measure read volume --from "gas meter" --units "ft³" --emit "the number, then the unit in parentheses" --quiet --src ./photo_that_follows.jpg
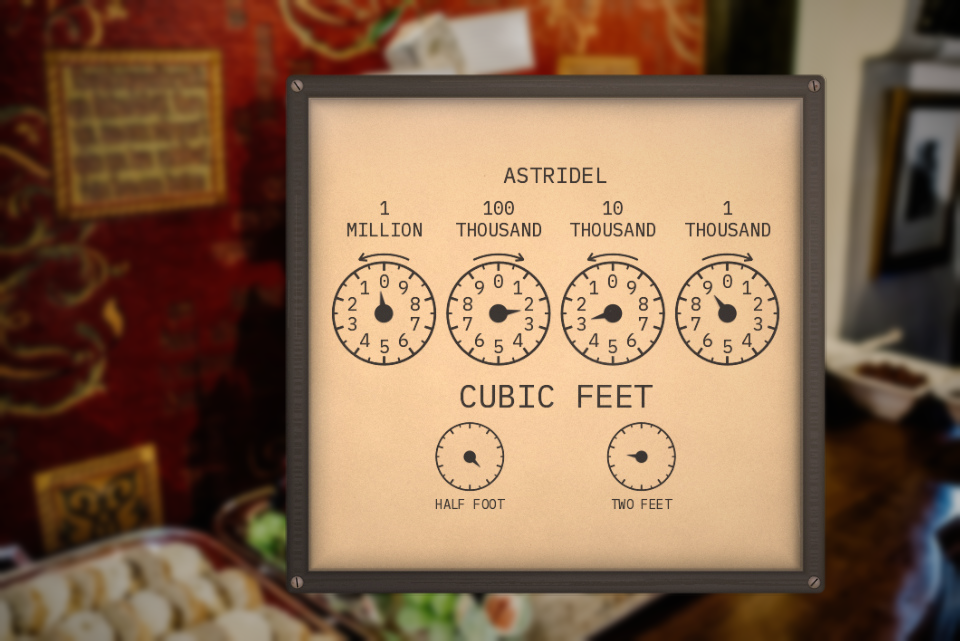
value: 22900 (ft³)
